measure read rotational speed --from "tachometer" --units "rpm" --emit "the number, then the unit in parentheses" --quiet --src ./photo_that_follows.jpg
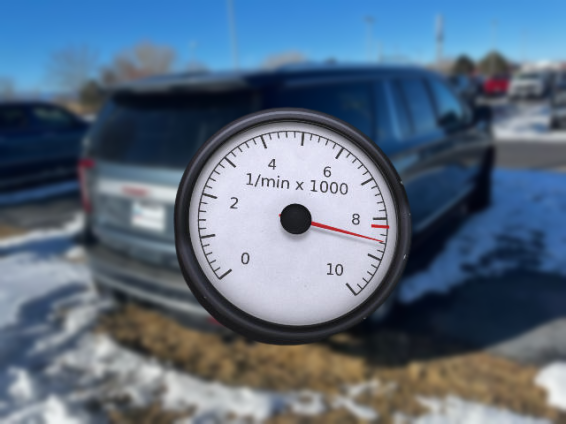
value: 8600 (rpm)
